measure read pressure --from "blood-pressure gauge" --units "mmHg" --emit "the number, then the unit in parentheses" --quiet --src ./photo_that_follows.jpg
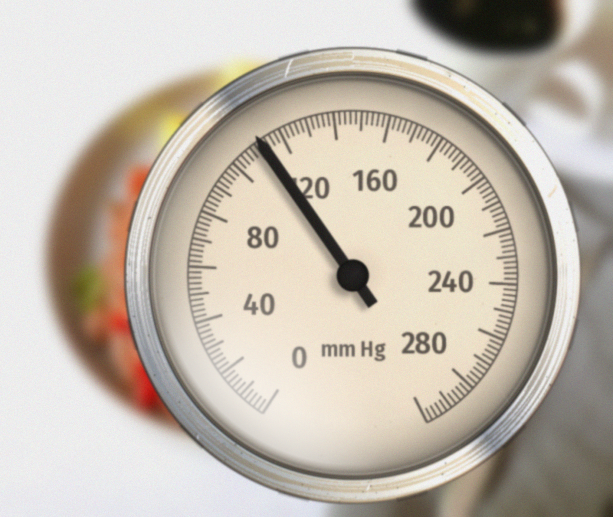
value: 112 (mmHg)
